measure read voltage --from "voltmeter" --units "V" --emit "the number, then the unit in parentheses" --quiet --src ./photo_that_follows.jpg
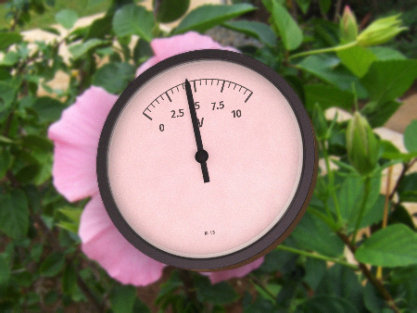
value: 4.5 (V)
